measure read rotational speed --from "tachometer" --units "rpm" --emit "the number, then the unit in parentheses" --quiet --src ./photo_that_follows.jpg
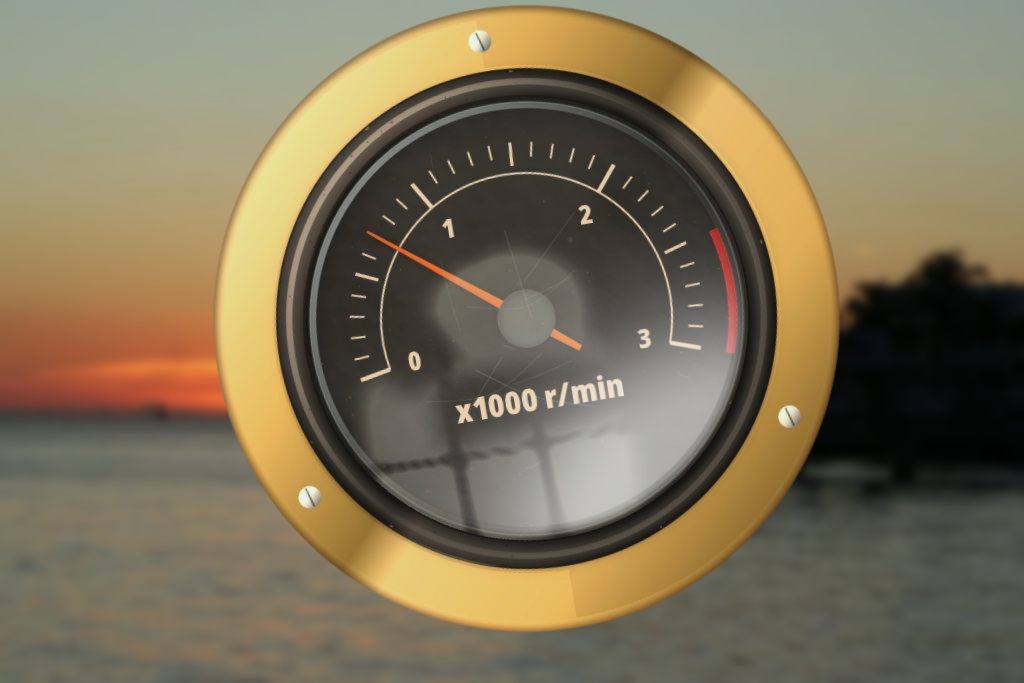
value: 700 (rpm)
